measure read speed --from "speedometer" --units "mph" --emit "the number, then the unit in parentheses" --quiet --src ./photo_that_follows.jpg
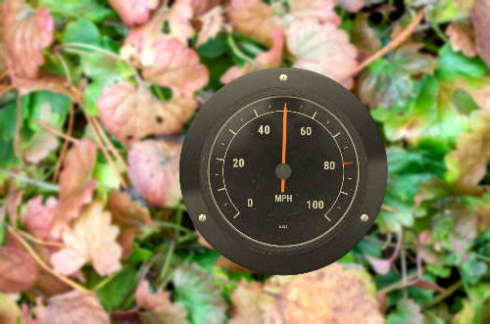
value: 50 (mph)
